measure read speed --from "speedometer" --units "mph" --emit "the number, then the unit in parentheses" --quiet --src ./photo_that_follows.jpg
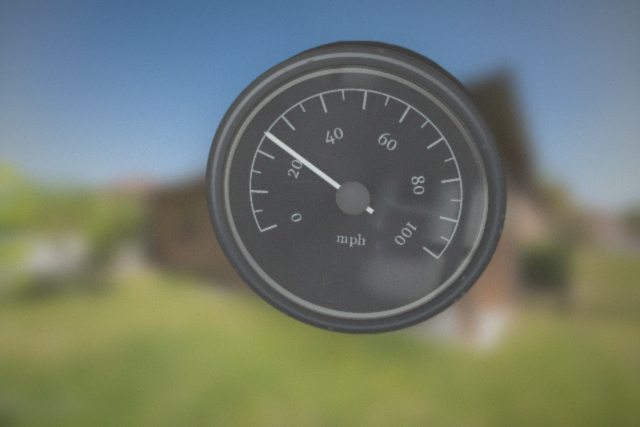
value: 25 (mph)
